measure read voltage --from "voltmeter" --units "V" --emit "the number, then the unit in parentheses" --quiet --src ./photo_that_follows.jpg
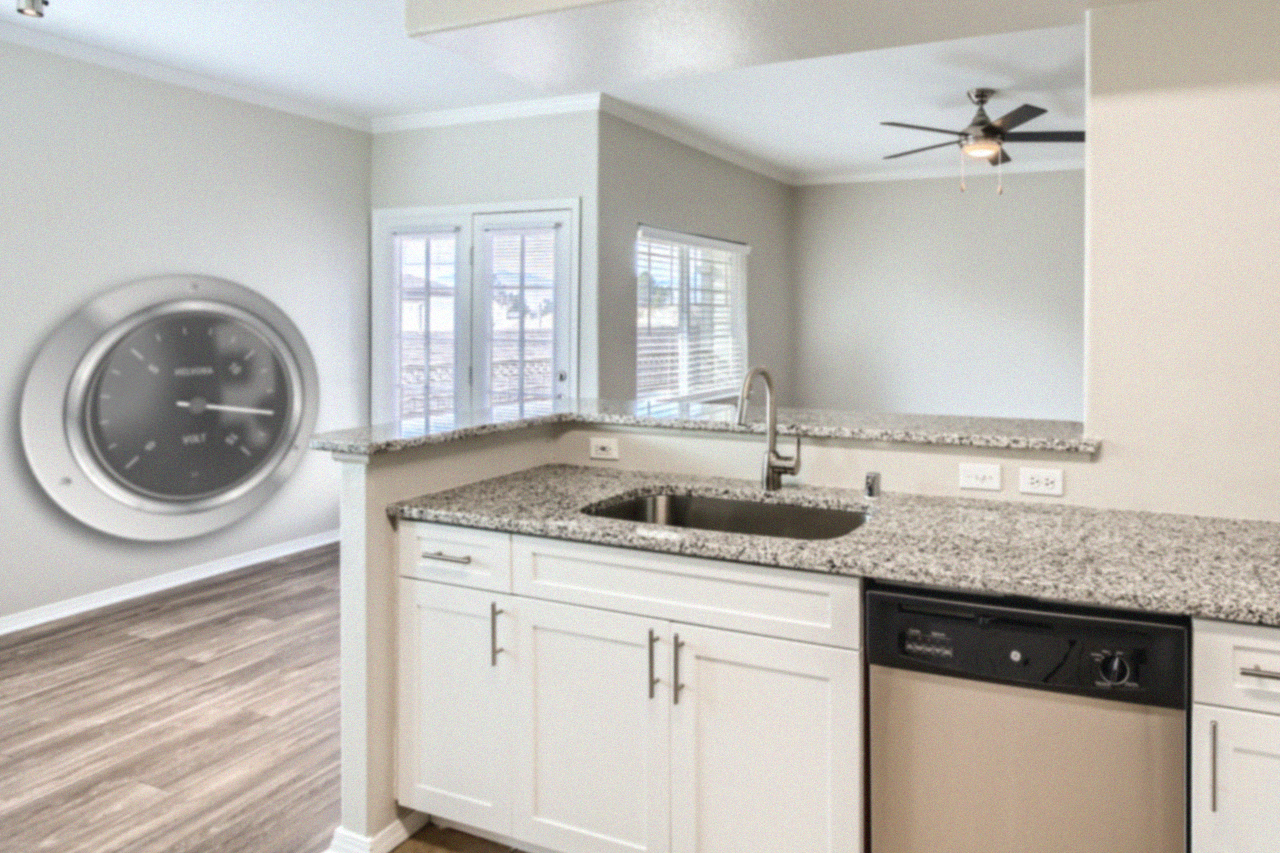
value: 13 (V)
